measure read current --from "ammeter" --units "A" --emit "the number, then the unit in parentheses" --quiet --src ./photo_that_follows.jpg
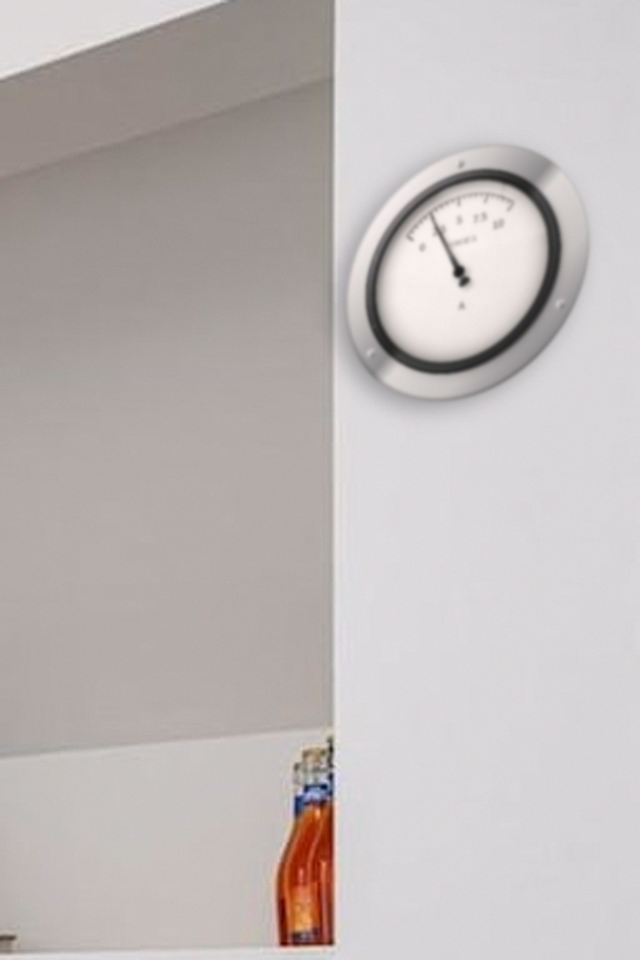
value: 2.5 (A)
